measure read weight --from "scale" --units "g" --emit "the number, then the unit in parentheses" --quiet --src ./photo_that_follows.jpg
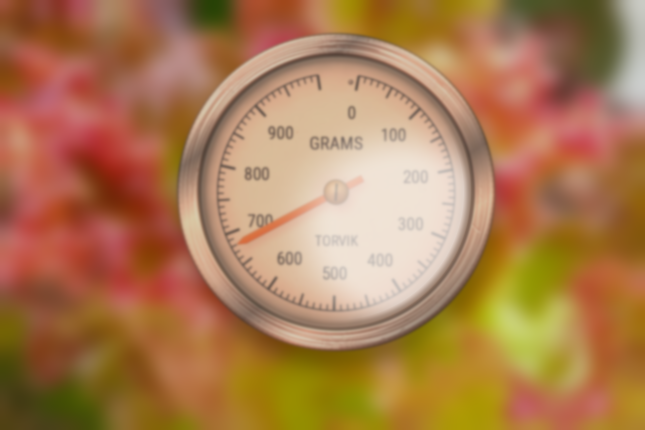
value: 680 (g)
